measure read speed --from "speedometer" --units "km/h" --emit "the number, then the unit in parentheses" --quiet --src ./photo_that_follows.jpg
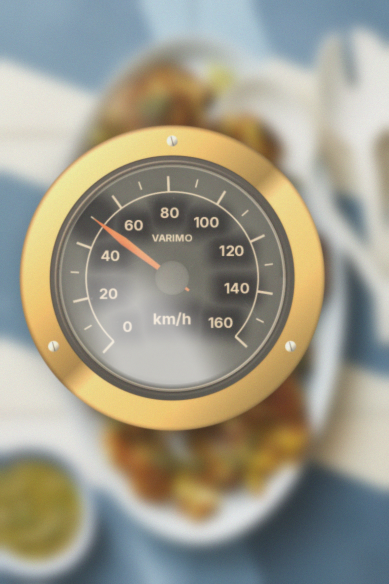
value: 50 (km/h)
